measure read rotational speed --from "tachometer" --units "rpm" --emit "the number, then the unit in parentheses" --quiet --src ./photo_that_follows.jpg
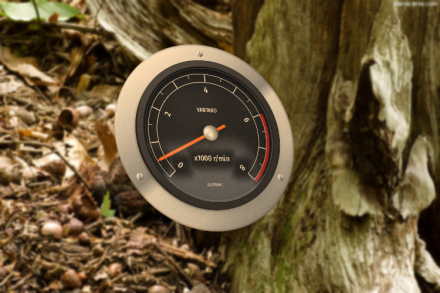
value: 500 (rpm)
